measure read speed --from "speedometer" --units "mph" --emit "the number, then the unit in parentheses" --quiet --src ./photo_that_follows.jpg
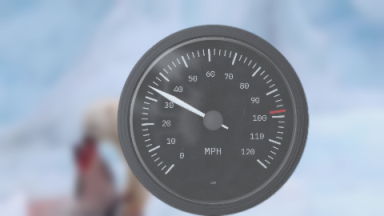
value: 34 (mph)
